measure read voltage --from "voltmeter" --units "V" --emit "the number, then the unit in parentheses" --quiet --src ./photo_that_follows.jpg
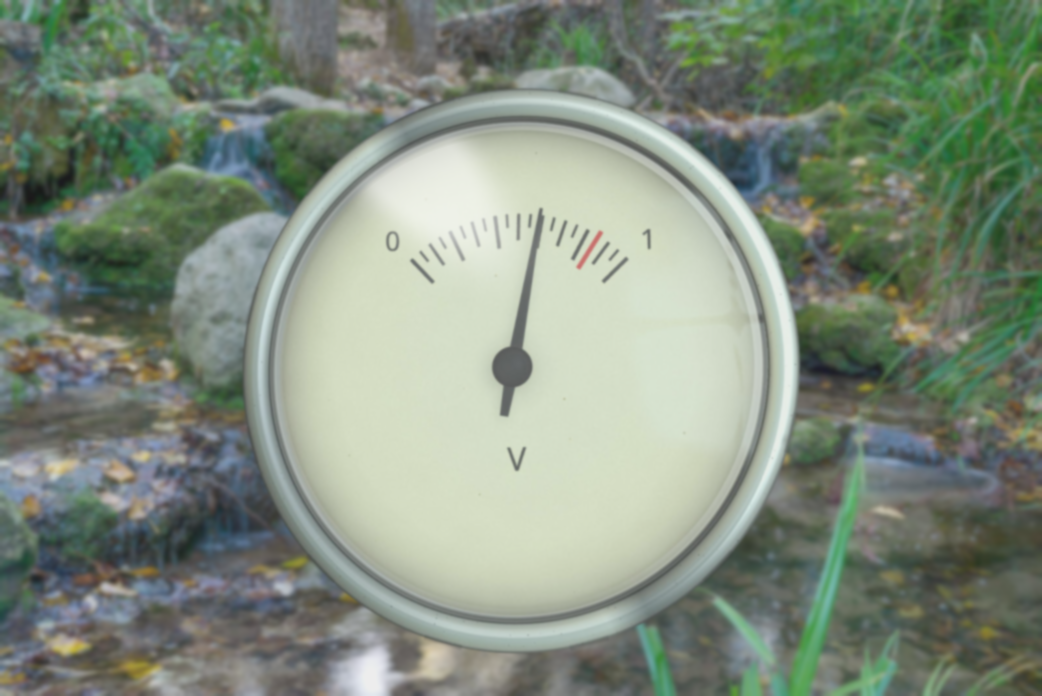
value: 0.6 (V)
